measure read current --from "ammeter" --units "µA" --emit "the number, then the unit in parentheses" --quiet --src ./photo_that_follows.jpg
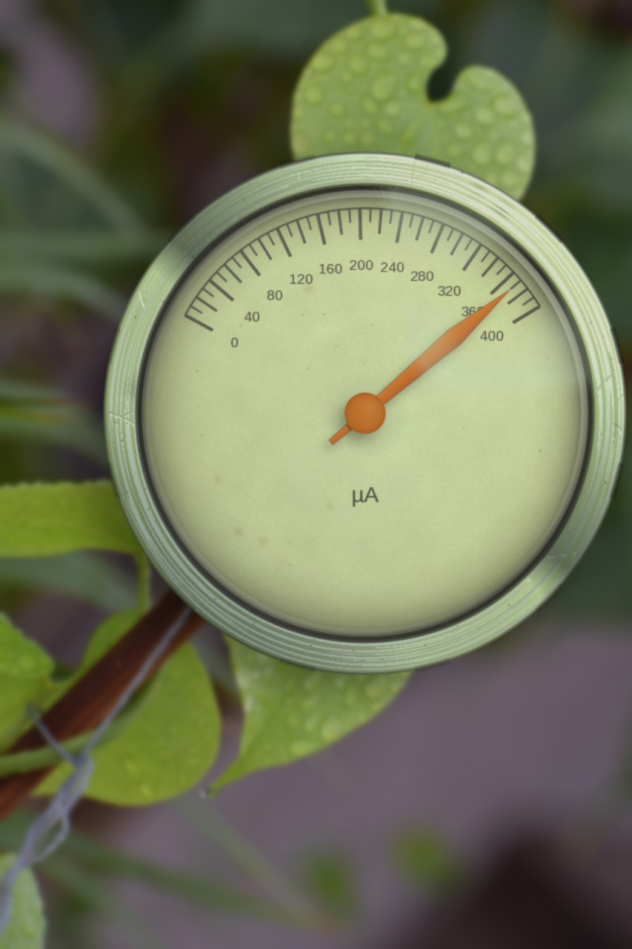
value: 370 (µA)
